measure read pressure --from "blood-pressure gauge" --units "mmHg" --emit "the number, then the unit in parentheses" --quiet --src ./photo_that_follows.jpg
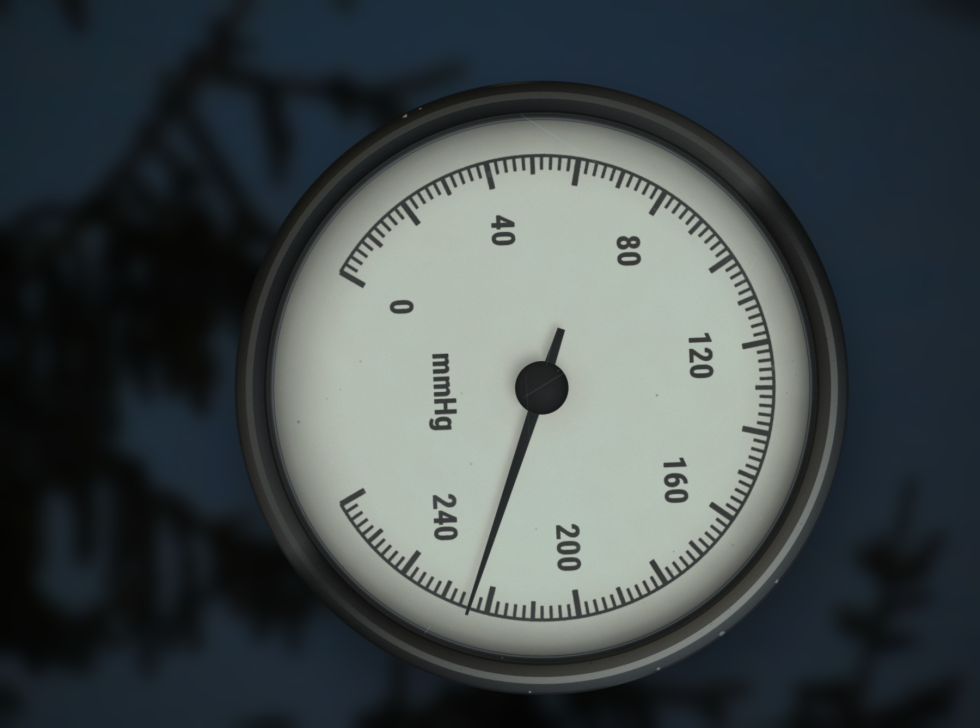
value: 224 (mmHg)
